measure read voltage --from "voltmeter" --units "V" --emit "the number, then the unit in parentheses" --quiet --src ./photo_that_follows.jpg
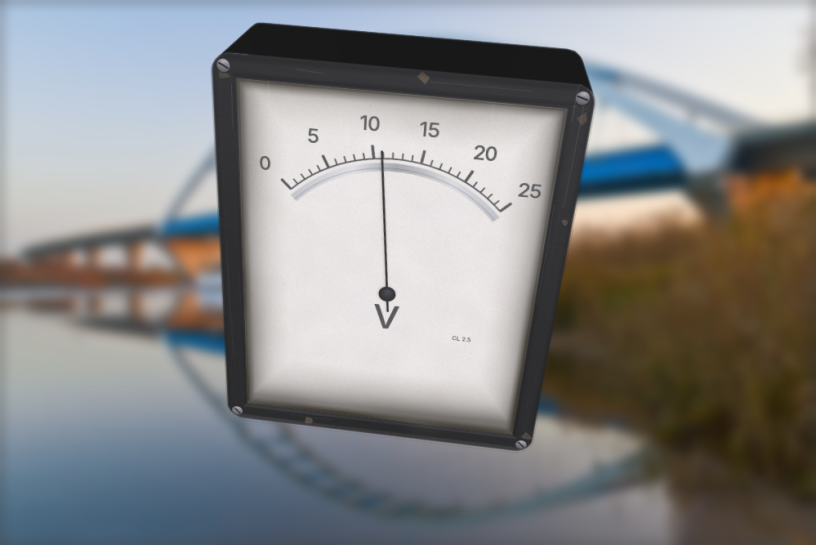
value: 11 (V)
